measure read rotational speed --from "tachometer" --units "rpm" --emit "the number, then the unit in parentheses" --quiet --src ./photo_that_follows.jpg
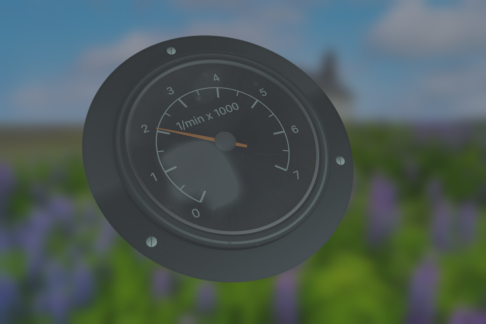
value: 2000 (rpm)
